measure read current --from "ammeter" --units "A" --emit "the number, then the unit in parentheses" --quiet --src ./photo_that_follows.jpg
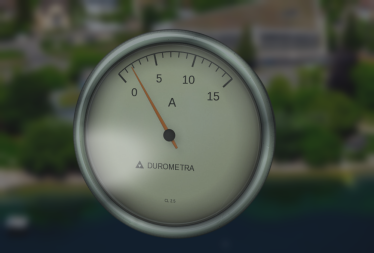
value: 2 (A)
